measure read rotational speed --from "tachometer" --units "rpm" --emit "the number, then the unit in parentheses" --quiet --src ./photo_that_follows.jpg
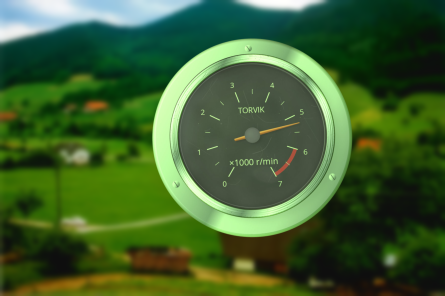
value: 5250 (rpm)
